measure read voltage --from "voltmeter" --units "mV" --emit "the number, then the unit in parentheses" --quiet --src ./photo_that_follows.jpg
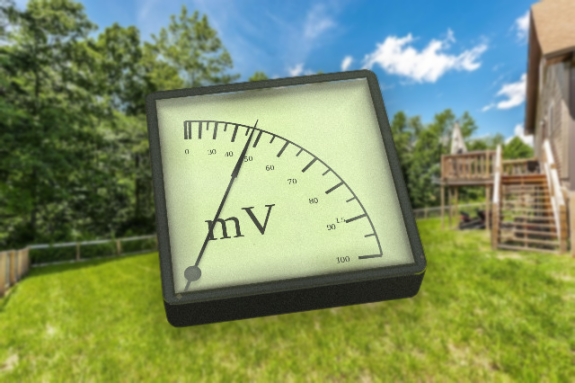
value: 47.5 (mV)
